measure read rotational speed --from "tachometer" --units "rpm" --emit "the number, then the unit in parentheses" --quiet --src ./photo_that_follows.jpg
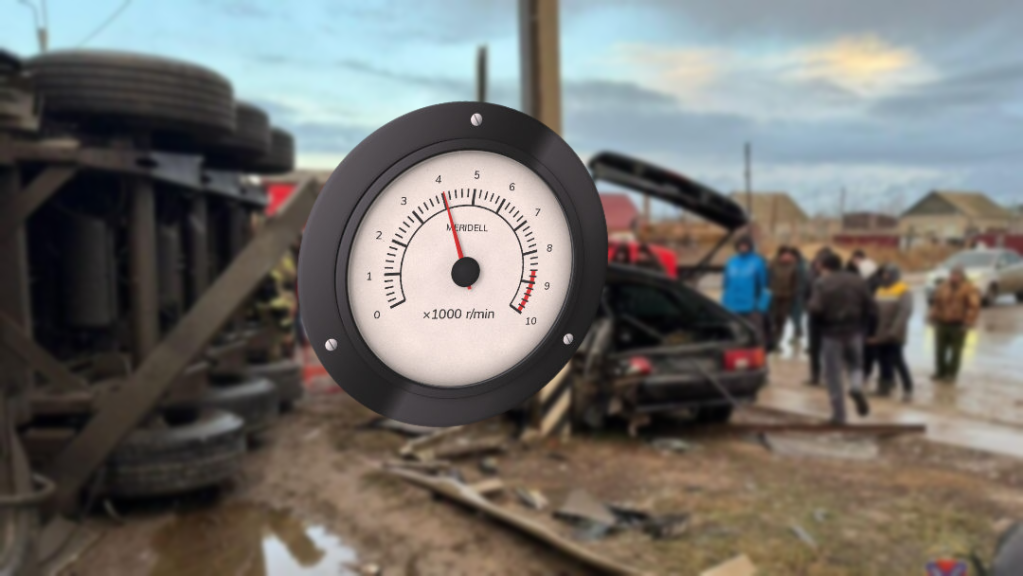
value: 4000 (rpm)
